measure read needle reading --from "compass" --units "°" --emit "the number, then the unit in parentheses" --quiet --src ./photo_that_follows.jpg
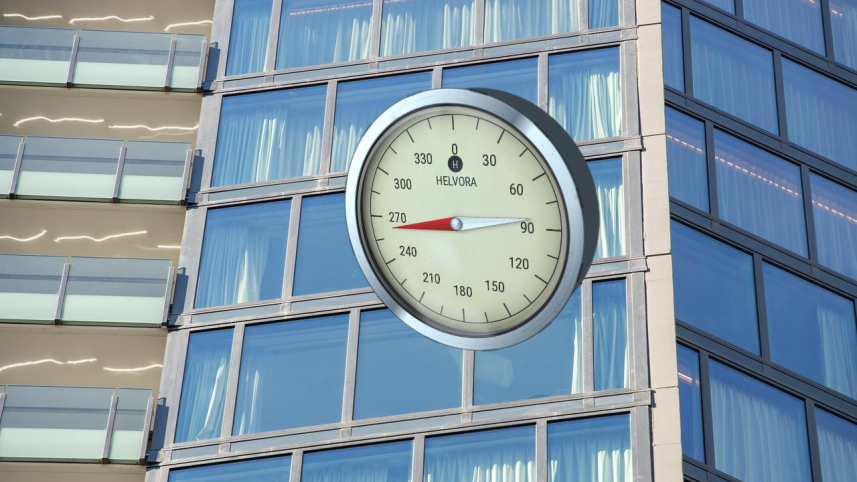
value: 262.5 (°)
